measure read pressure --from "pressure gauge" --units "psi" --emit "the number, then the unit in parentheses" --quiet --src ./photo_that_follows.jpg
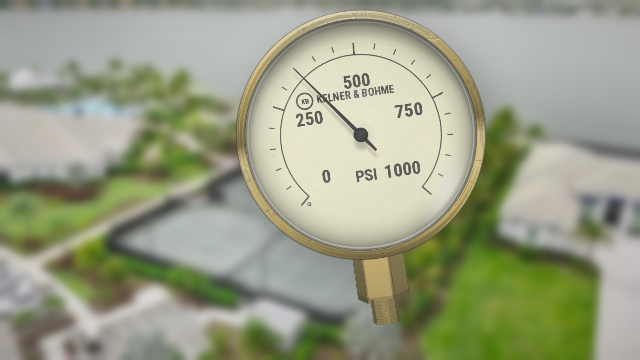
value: 350 (psi)
